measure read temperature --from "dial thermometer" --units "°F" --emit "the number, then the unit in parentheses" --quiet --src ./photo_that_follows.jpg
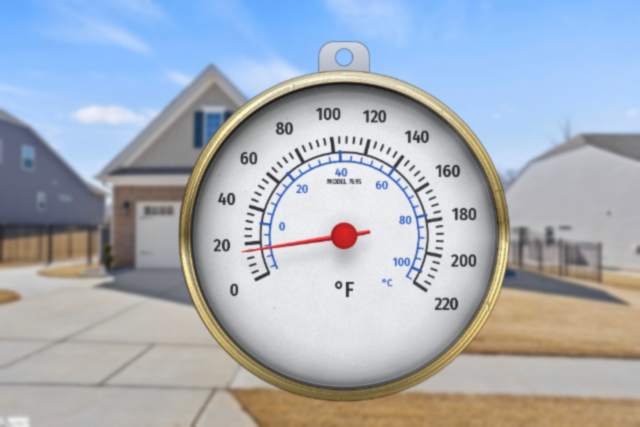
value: 16 (°F)
